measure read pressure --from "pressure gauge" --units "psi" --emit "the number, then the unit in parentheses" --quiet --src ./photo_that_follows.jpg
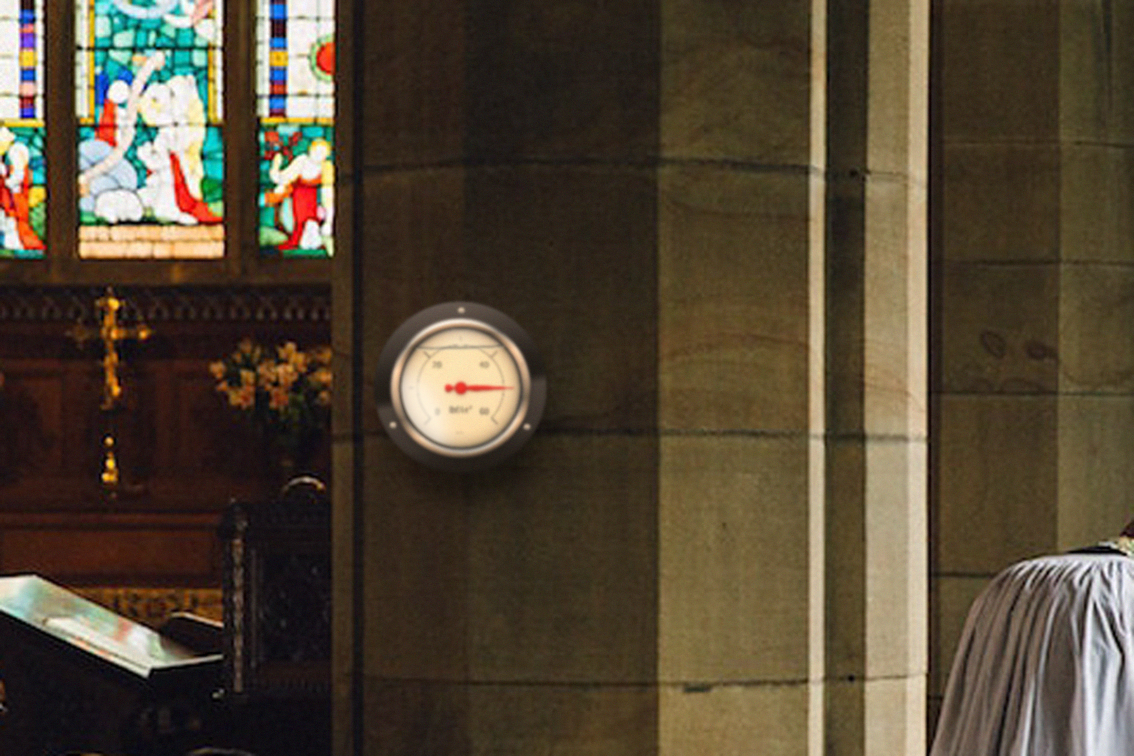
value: 50 (psi)
